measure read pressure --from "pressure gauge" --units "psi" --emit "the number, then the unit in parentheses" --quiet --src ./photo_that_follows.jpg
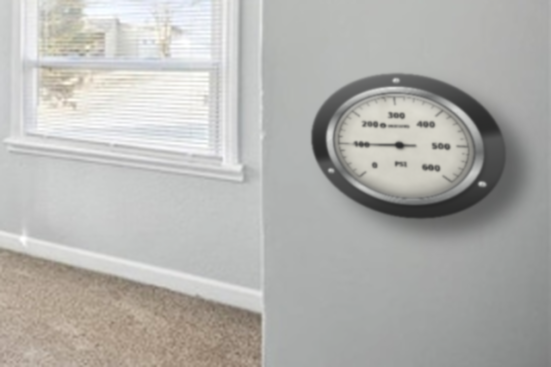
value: 100 (psi)
